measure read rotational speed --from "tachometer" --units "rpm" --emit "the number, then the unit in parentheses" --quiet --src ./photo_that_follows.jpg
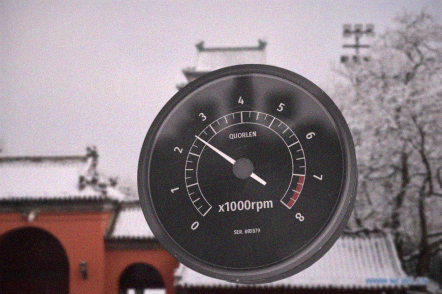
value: 2500 (rpm)
